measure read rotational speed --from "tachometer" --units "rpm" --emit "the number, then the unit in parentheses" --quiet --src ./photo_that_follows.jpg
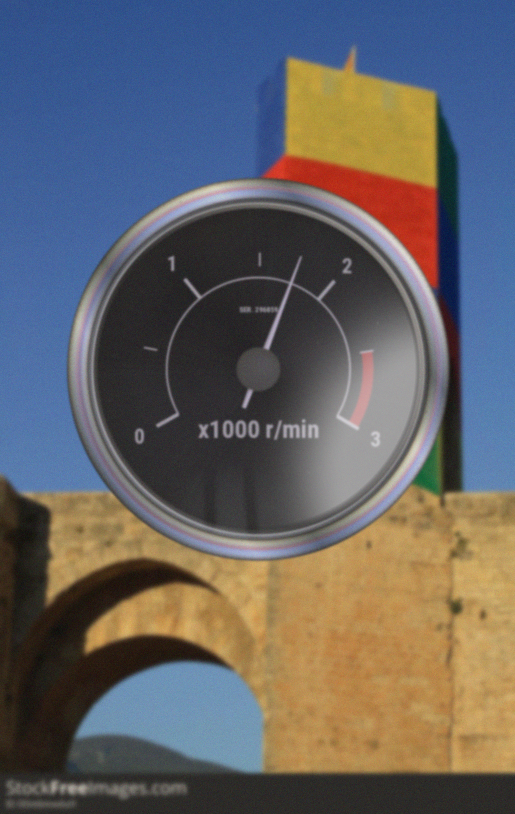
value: 1750 (rpm)
